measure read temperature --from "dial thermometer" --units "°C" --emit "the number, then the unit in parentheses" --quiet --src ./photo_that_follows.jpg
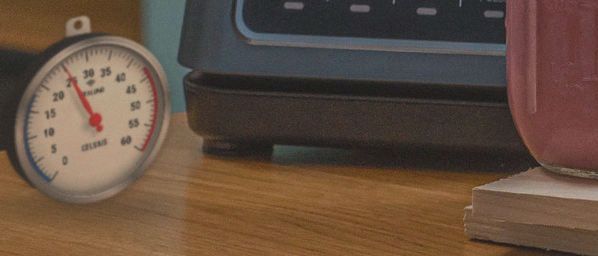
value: 25 (°C)
